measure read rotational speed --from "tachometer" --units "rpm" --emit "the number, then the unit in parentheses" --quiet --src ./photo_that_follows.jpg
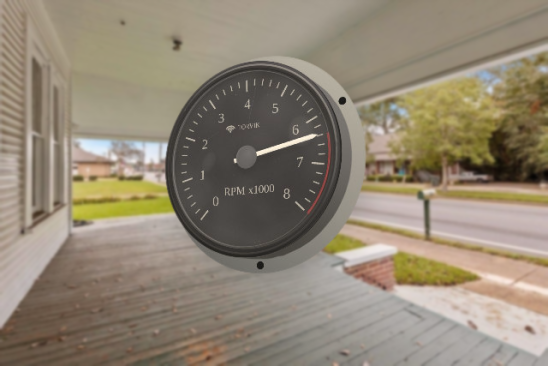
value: 6400 (rpm)
